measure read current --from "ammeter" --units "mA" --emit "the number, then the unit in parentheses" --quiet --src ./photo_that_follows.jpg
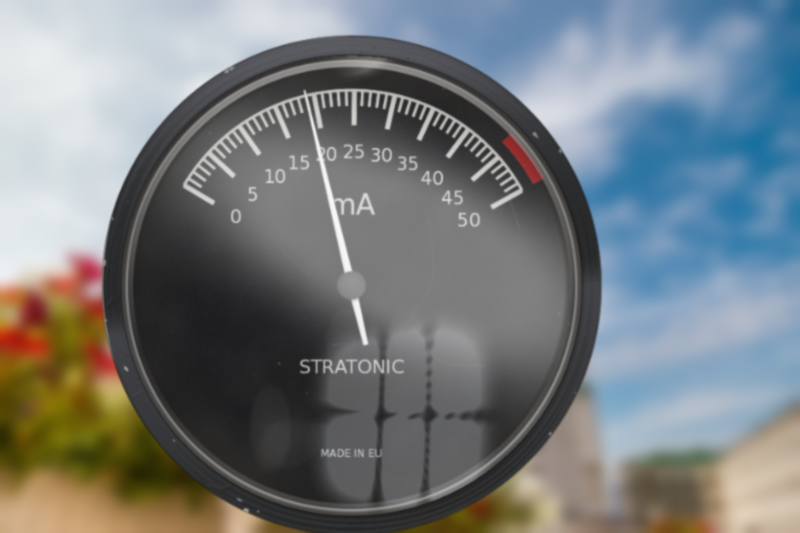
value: 19 (mA)
